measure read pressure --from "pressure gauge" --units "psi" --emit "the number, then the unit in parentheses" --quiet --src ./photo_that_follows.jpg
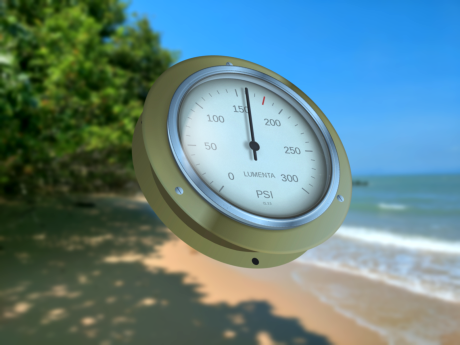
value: 160 (psi)
